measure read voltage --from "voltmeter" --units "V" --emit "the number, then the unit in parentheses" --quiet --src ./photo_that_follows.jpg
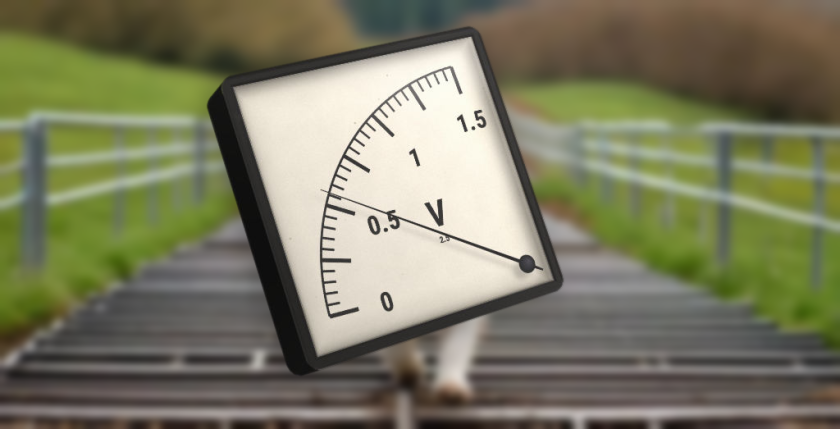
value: 0.55 (V)
